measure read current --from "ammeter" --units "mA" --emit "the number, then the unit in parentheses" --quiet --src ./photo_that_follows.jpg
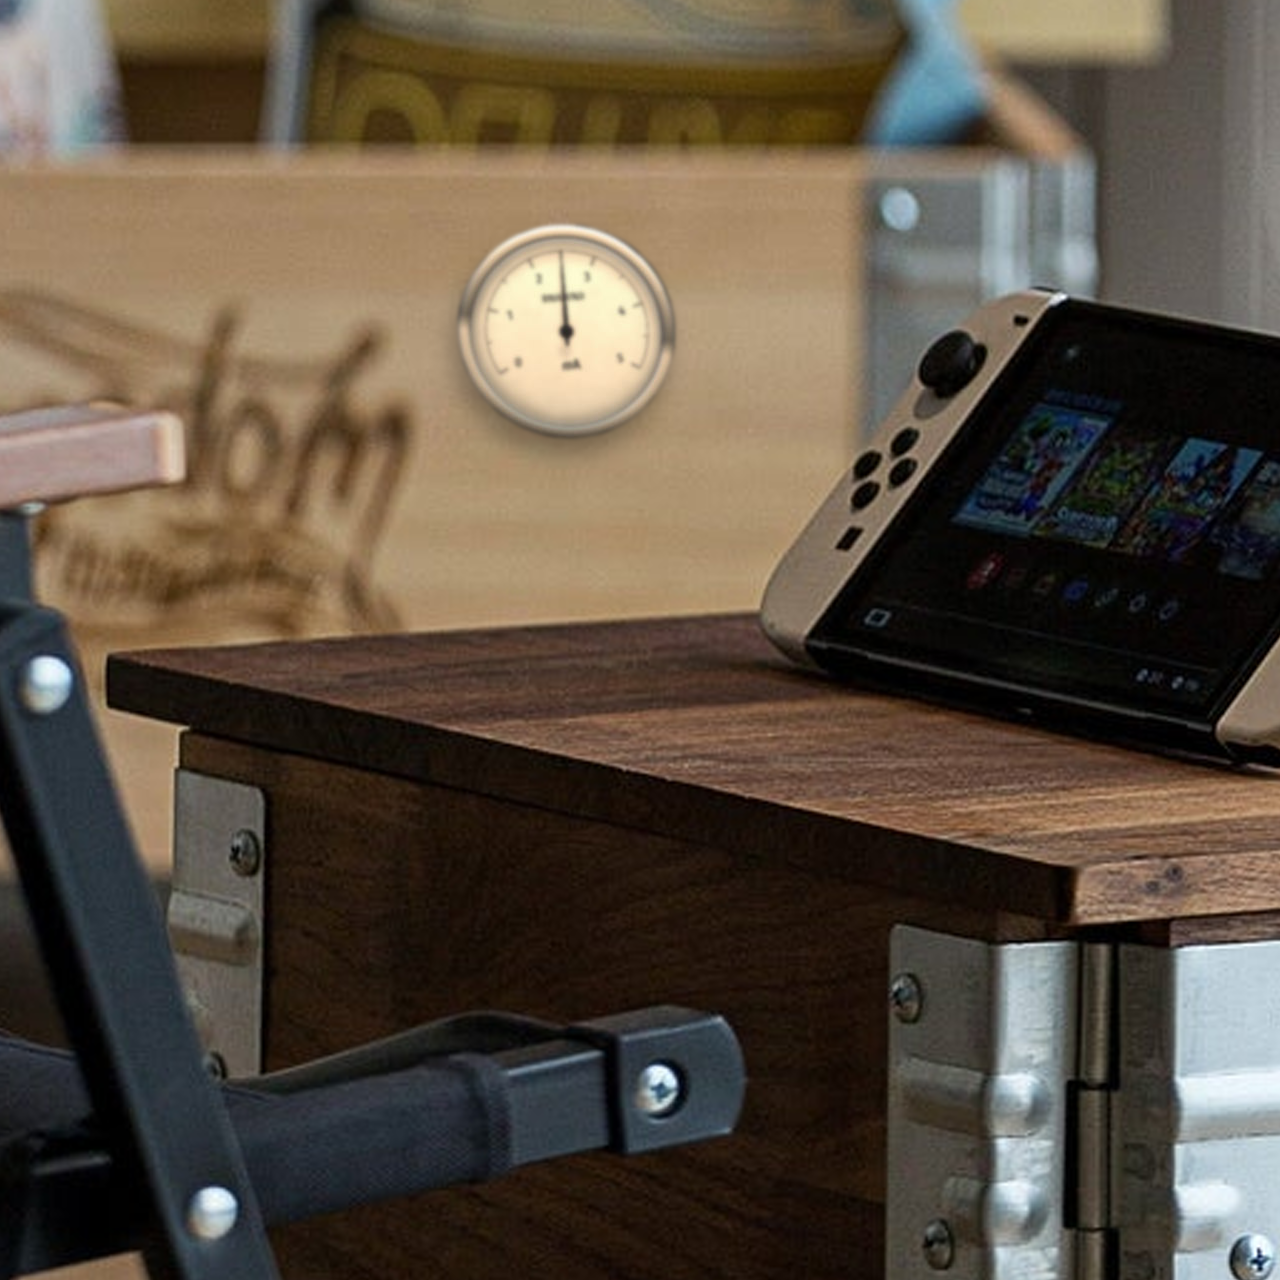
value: 2.5 (mA)
